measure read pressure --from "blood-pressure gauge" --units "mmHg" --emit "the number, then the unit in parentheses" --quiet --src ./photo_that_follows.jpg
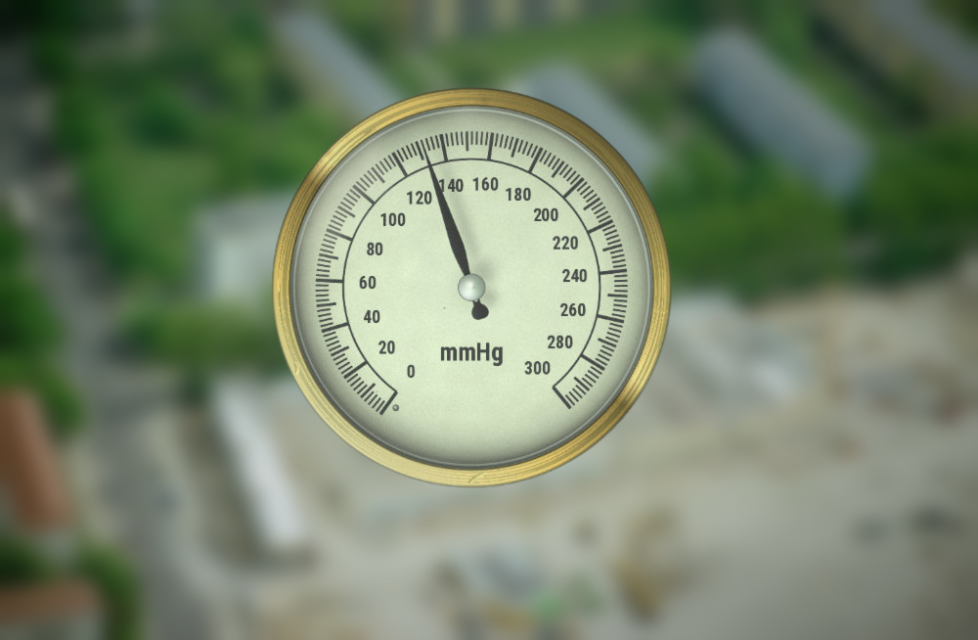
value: 132 (mmHg)
